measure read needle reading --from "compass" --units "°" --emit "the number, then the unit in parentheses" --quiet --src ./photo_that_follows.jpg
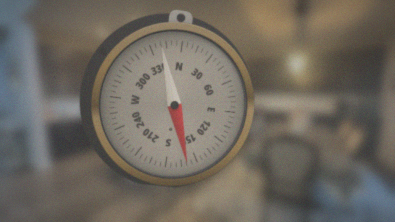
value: 160 (°)
